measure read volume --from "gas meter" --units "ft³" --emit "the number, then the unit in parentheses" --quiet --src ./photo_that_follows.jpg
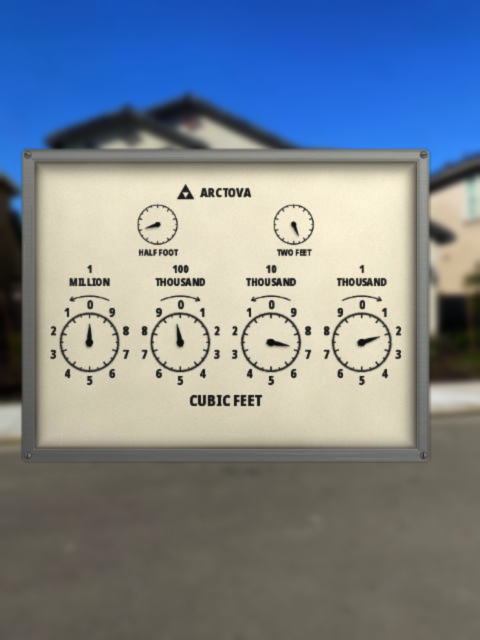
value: 997200 (ft³)
